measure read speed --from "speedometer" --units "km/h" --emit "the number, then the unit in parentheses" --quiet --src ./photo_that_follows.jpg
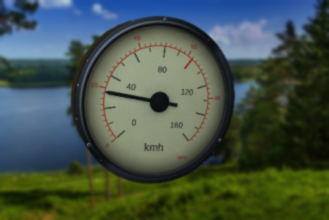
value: 30 (km/h)
